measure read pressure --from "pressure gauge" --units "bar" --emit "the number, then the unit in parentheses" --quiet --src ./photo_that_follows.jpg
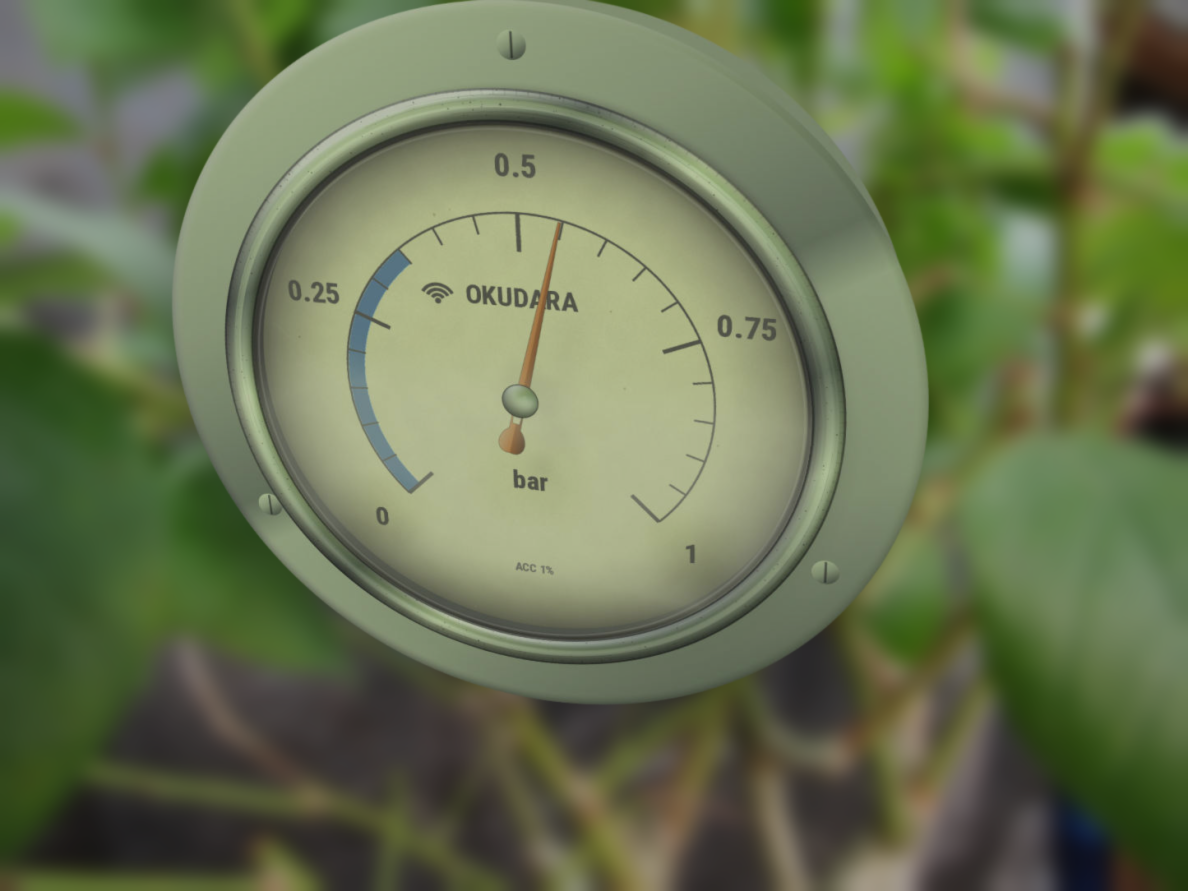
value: 0.55 (bar)
